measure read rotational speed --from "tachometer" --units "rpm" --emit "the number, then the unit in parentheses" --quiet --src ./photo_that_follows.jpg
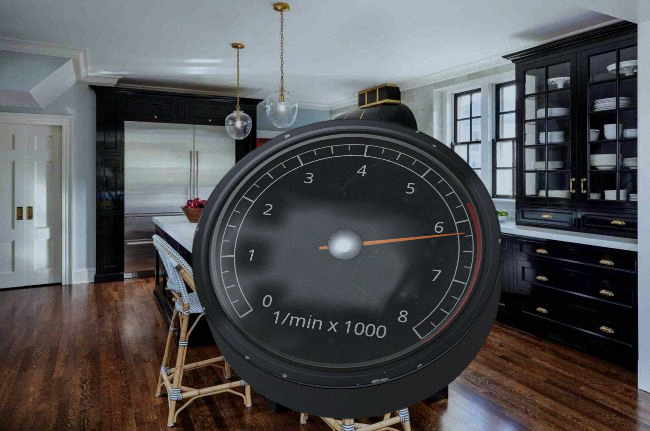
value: 6250 (rpm)
